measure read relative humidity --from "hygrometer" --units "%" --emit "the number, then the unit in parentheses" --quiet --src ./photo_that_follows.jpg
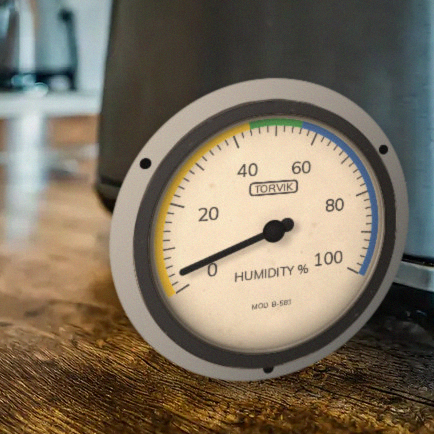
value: 4 (%)
